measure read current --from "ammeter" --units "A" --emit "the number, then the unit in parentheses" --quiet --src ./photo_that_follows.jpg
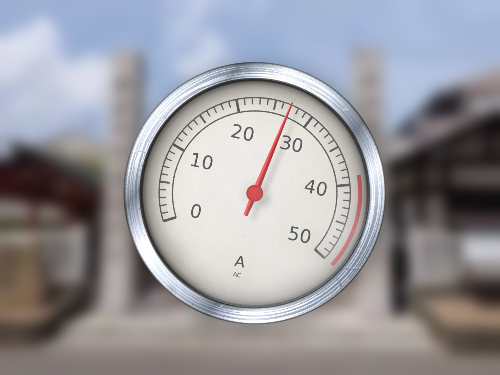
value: 27 (A)
